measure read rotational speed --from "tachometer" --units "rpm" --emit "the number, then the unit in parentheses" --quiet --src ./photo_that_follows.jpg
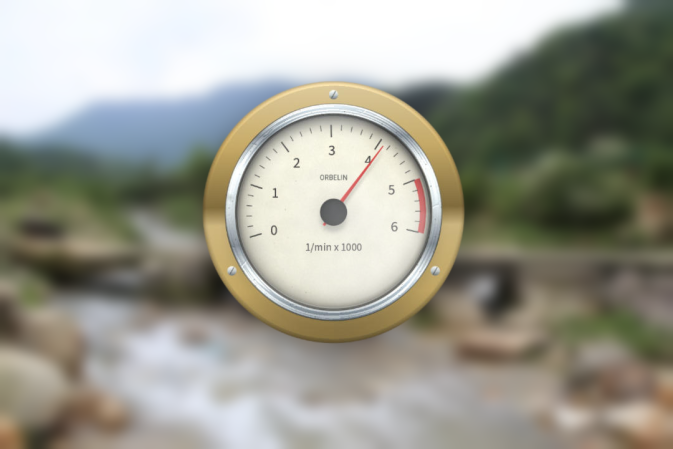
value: 4100 (rpm)
